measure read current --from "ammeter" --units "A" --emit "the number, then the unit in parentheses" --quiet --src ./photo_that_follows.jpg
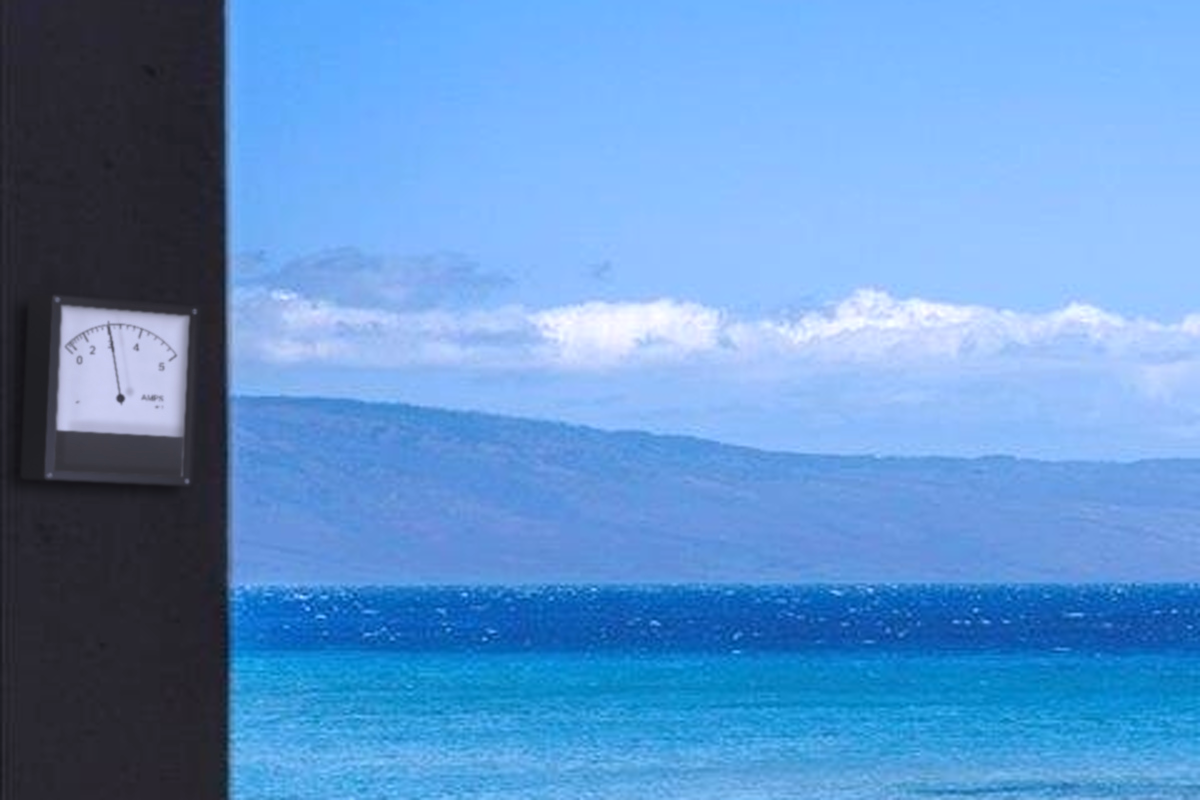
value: 3 (A)
